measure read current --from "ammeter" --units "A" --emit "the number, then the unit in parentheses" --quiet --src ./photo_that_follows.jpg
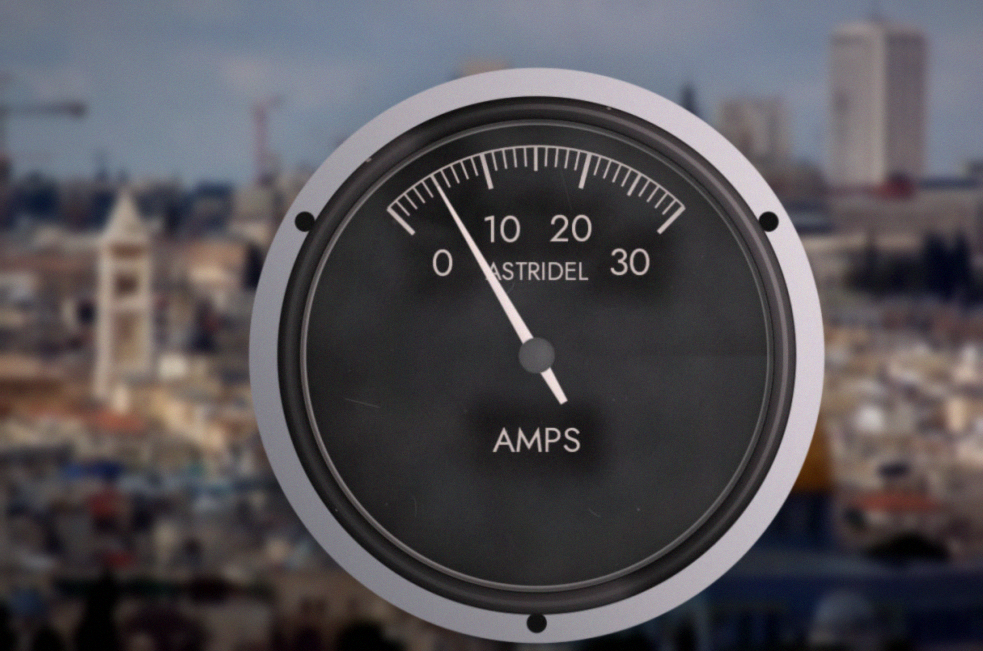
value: 5 (A)
